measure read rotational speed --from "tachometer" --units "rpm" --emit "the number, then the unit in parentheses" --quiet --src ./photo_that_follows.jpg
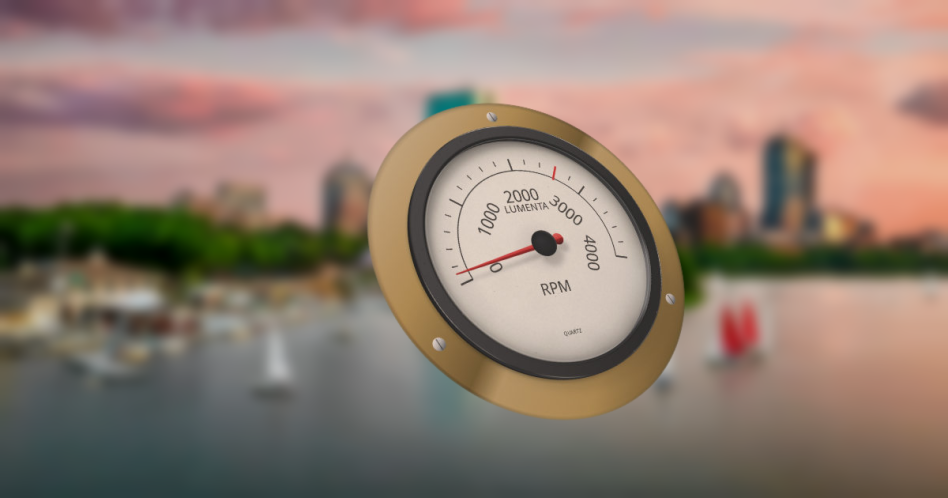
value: 100 (rpm)
